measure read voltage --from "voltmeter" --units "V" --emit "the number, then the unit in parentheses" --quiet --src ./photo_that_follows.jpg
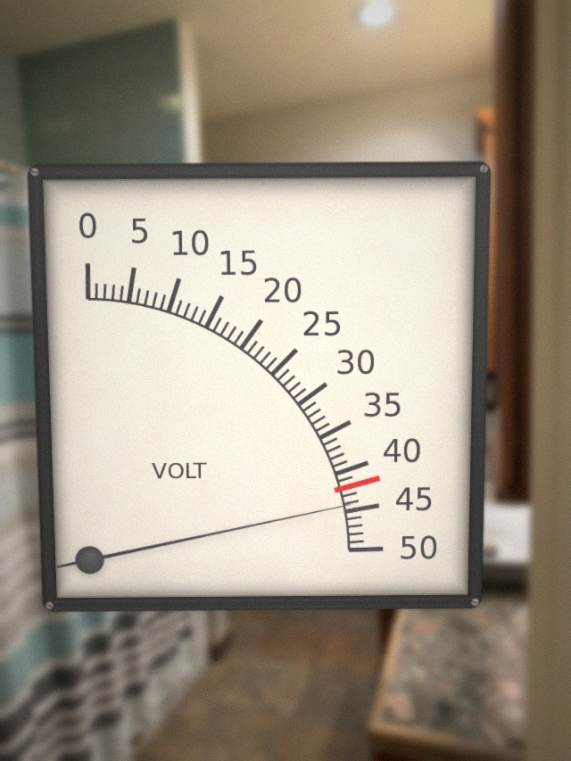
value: 44 (V)
